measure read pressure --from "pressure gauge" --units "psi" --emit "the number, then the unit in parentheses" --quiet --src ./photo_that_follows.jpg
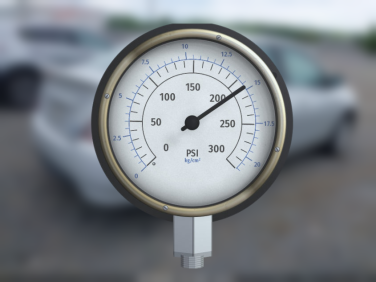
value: 210 (psi)
